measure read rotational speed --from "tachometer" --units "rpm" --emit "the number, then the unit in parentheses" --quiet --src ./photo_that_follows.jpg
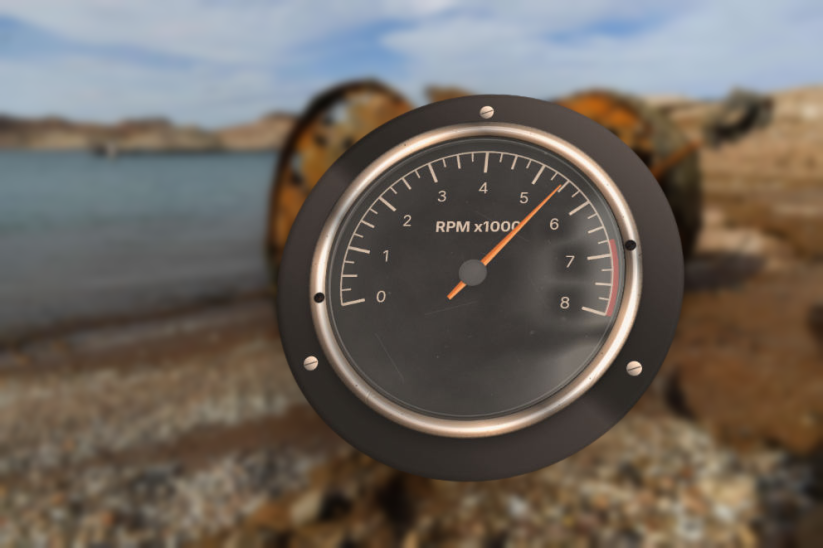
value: 5500 (rpm)
